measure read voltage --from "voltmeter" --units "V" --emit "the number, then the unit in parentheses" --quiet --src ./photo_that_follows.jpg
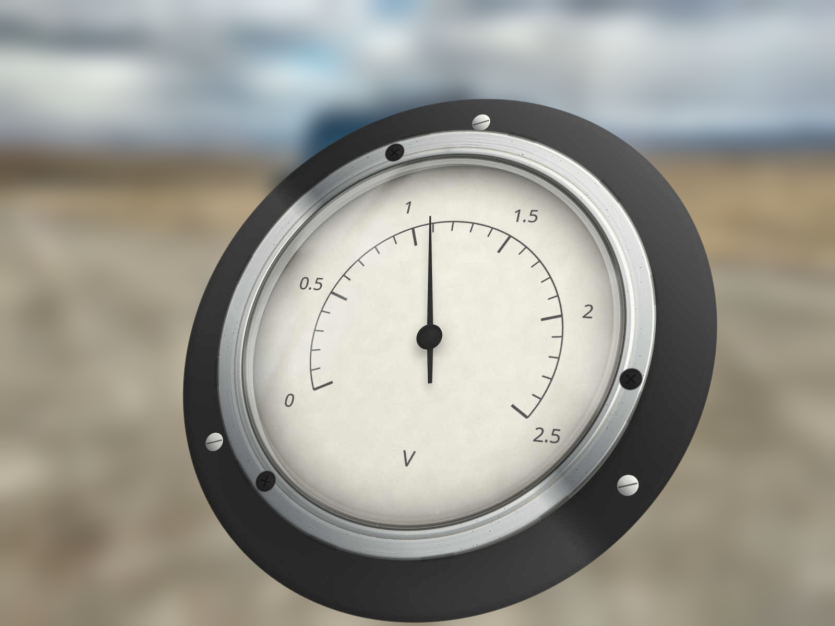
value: 1.1 (V)
